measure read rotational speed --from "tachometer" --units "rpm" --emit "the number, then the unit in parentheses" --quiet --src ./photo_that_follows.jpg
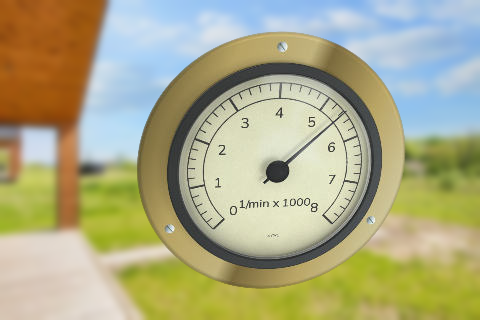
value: 5400 (rpm)
